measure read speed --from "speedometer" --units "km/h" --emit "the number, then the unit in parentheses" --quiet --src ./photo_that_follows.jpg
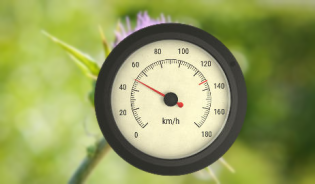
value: 50 (km/h)
